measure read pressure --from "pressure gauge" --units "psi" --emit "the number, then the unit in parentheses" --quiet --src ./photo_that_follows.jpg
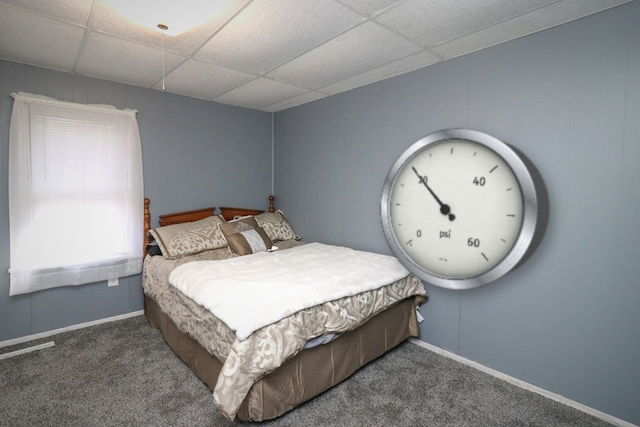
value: 20 (psi)
